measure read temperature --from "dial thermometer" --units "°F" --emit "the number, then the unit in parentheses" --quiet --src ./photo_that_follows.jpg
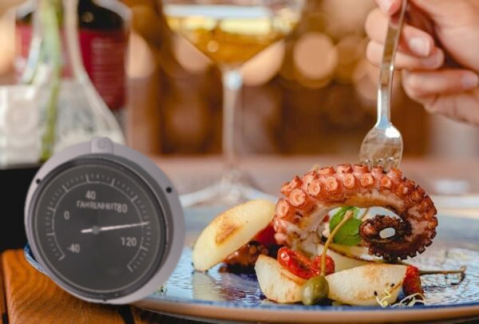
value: 100 (°F)
